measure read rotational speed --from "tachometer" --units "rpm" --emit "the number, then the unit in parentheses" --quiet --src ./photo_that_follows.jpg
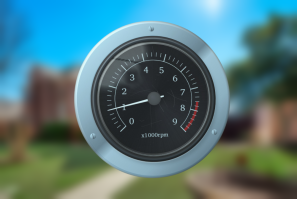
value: 1000 (rpm)
